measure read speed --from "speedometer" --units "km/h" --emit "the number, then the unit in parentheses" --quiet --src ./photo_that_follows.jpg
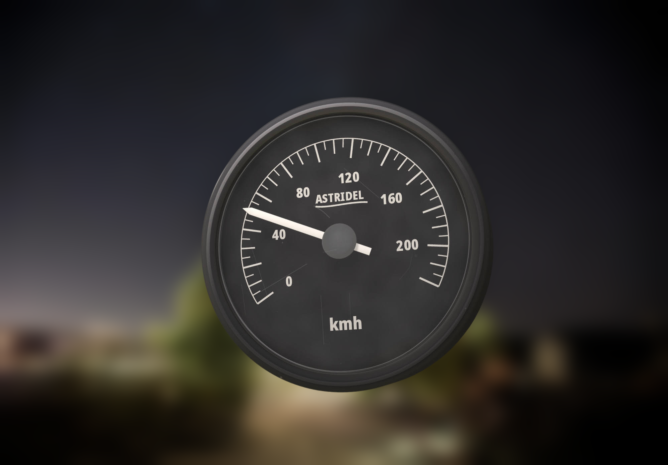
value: 50 (km/h)
